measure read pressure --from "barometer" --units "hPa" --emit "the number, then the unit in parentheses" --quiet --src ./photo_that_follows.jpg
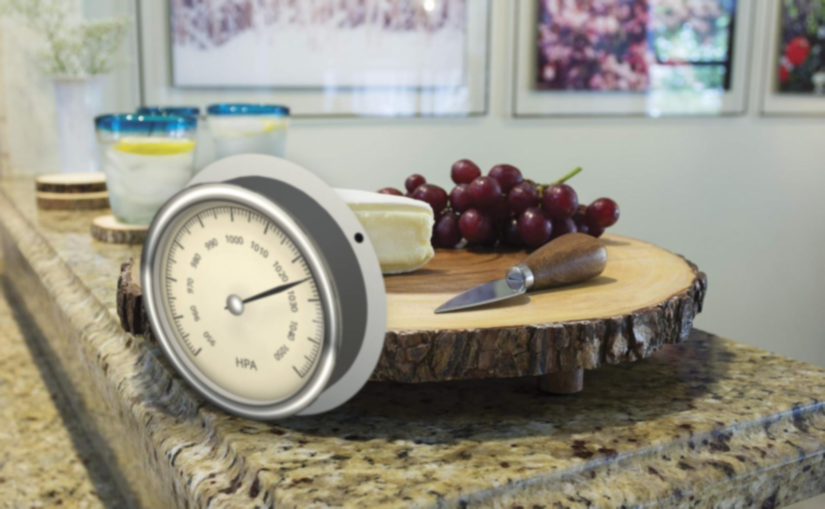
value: 1025 (hPa)
